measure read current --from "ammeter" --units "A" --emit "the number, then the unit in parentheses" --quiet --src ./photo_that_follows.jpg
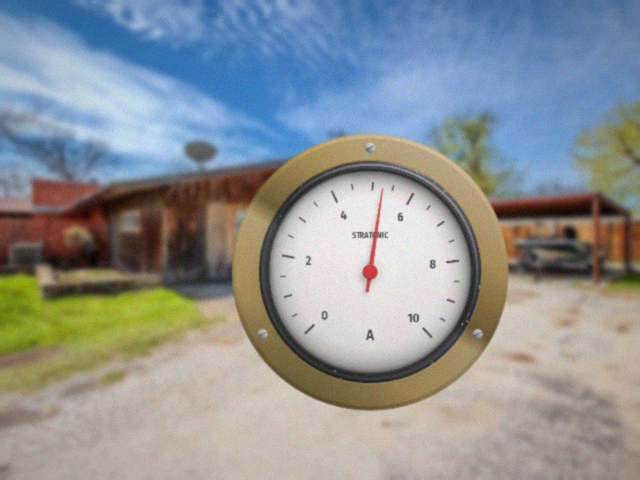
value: 5.25 (A)
